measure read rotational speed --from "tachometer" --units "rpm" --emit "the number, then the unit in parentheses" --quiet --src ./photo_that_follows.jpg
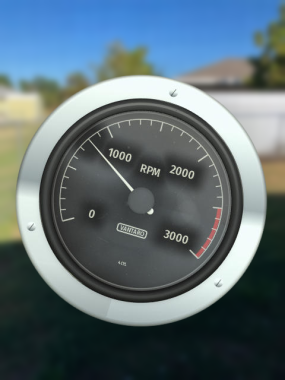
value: 800 (rpm)
